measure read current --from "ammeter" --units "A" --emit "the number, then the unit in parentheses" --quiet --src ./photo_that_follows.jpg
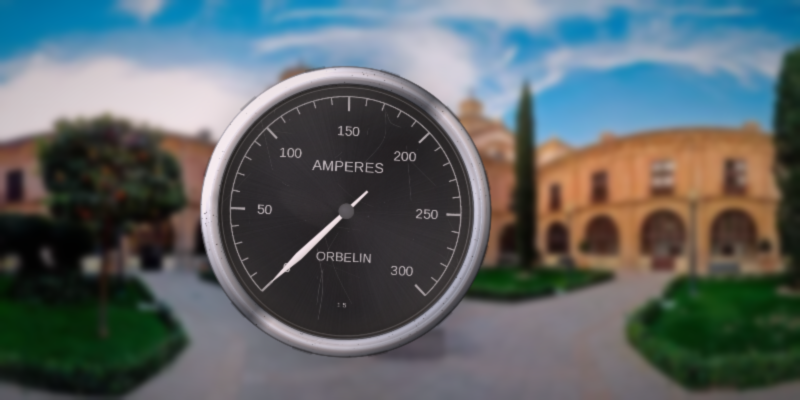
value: 0 (A)
